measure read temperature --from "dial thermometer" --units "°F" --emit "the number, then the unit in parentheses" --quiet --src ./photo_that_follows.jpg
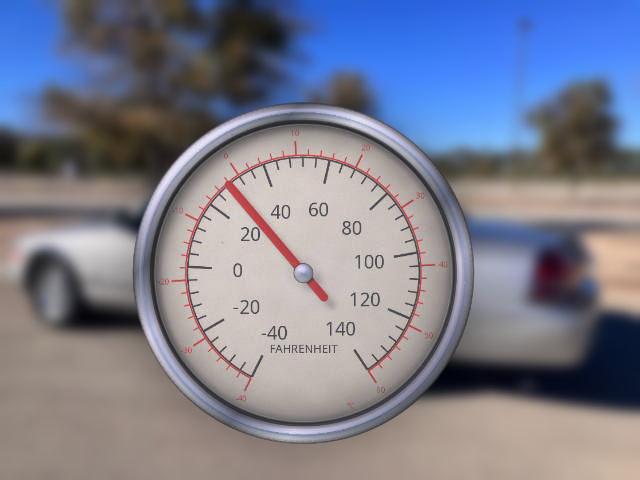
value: 28 (°F)
